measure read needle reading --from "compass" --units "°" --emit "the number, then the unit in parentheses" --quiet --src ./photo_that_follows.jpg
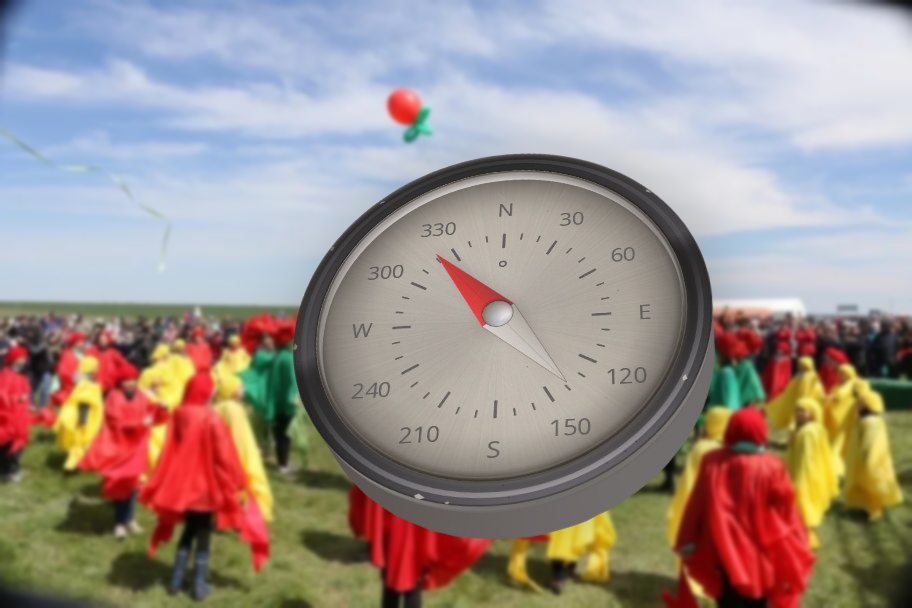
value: 320 (°)
